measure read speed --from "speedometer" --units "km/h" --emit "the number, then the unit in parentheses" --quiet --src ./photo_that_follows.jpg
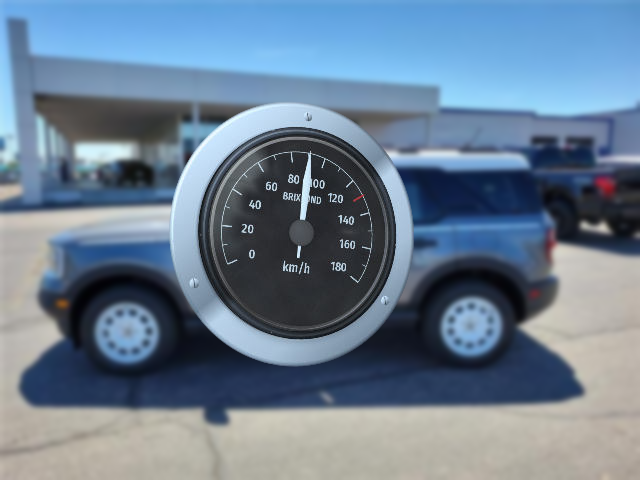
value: 90 (km/h)
